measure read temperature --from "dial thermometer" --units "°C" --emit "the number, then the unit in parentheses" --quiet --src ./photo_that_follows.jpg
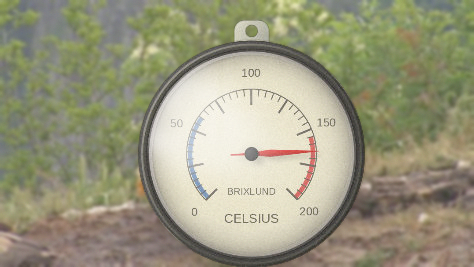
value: 165 (°C)
